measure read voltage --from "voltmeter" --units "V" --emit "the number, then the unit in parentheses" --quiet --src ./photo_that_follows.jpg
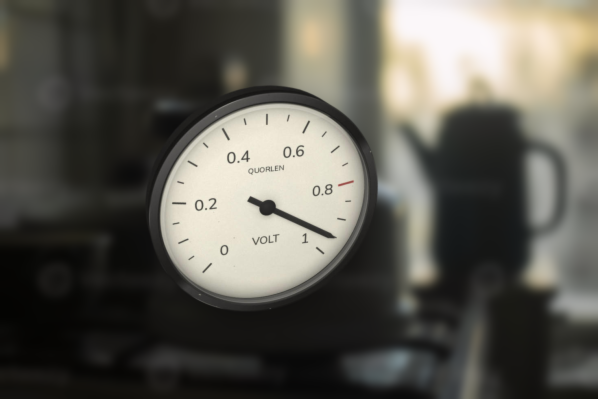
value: 0.95 (V)
